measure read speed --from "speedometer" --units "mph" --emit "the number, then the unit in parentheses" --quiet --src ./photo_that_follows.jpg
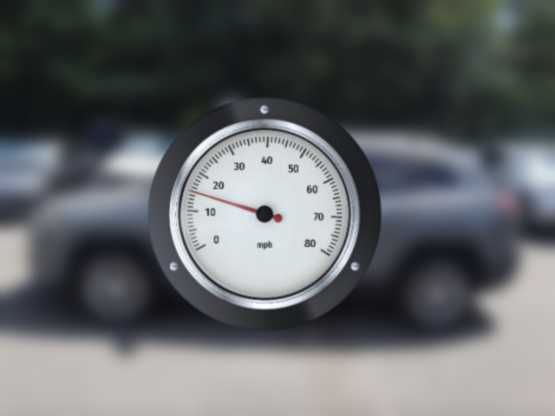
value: 15 (mph)
